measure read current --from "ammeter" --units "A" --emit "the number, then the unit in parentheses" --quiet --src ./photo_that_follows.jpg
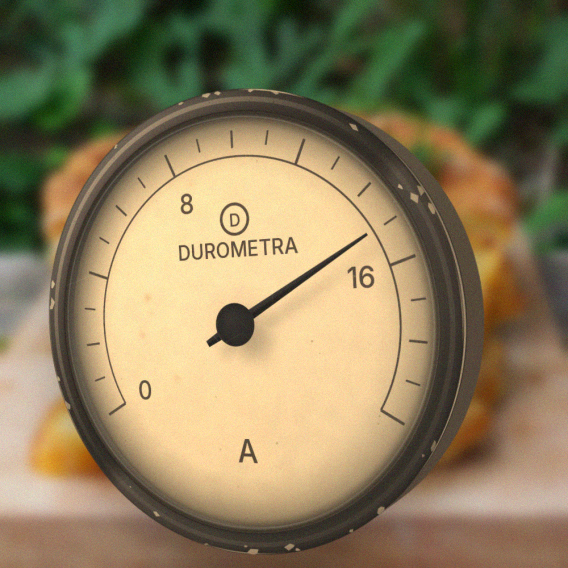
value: 15 (A)
